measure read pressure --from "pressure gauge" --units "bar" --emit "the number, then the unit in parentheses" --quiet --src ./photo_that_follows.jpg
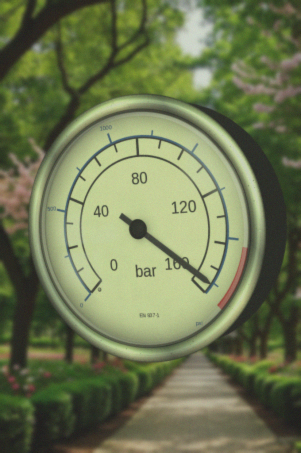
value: 155 (bar)
